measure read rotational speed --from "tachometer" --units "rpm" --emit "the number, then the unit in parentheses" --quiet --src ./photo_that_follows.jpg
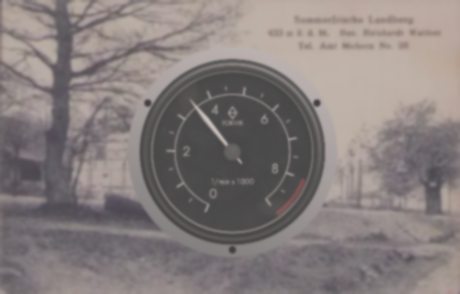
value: 3500 (rpm)
